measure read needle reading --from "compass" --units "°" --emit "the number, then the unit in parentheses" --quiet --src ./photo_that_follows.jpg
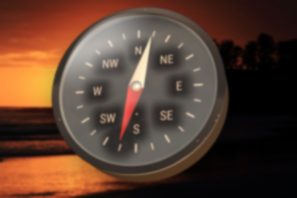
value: 195 (°)
